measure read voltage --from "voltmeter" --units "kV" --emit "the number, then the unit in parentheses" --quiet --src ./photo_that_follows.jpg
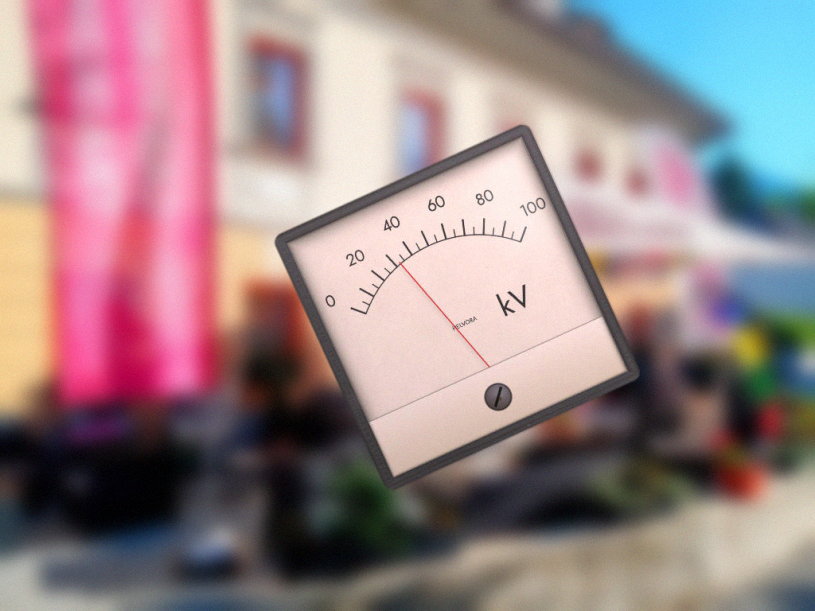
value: 32.5 (kV)
